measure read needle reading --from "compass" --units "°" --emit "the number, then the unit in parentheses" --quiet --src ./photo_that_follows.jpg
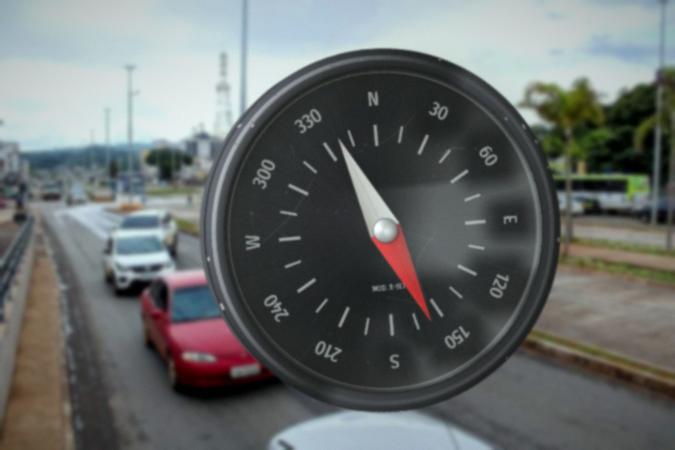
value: 157.5 (°)
